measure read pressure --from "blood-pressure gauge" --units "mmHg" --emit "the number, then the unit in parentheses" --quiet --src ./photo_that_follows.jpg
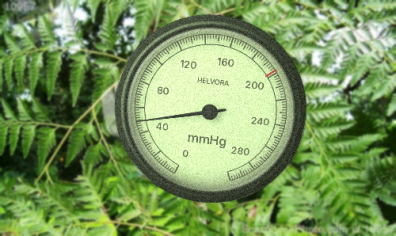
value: 50 (mmHg)
